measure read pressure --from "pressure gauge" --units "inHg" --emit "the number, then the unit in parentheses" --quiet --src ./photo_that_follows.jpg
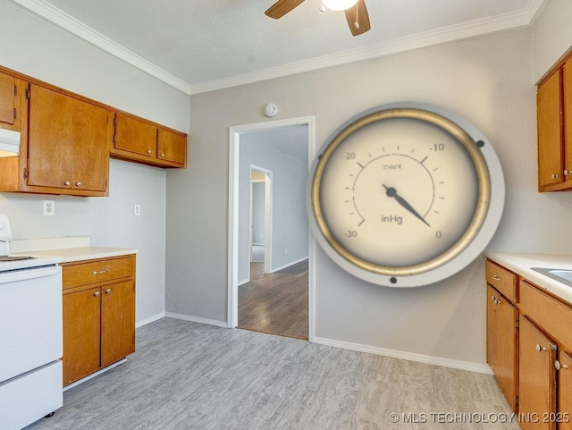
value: 0 (inHg)
